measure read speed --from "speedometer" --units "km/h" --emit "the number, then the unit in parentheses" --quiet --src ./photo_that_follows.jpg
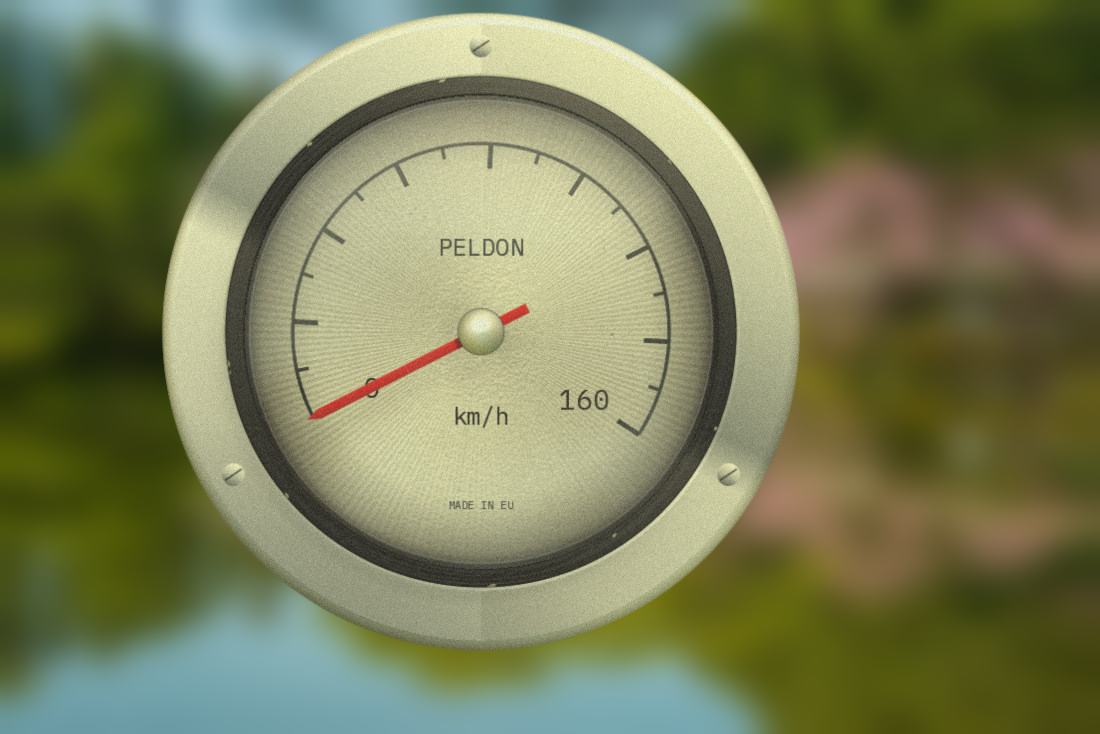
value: 0 (km/h)
